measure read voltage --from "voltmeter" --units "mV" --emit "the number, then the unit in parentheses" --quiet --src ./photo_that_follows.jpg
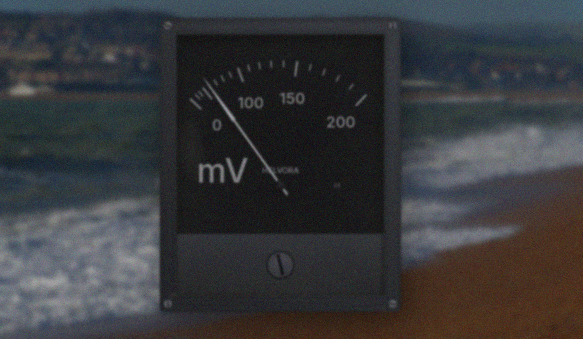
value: 60 (mV)
